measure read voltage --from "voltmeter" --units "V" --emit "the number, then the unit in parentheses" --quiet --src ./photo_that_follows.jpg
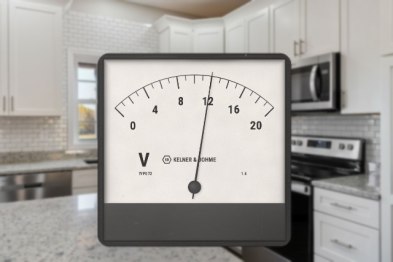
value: 12 (V)
